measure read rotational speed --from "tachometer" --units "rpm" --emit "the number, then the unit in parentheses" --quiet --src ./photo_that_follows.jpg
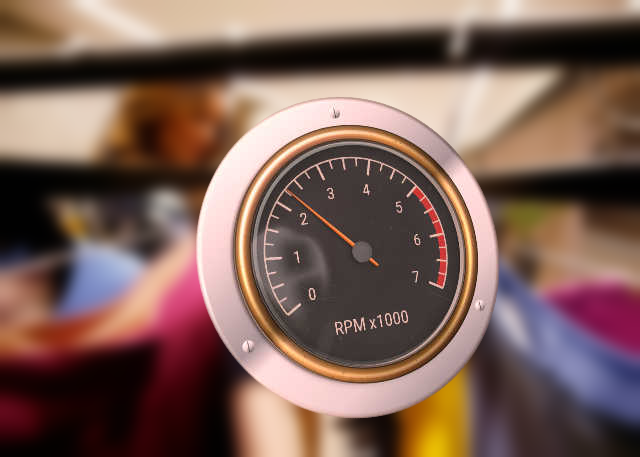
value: 2250 (rpm)
